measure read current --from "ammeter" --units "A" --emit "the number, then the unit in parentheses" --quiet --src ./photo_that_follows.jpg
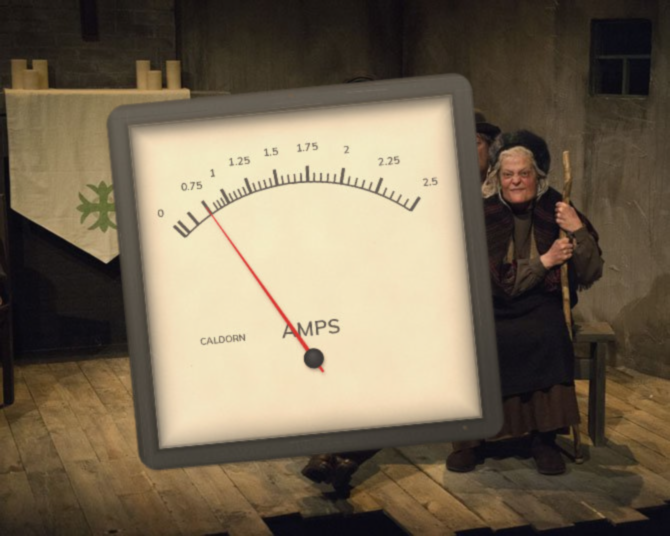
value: 0.75 (A)
